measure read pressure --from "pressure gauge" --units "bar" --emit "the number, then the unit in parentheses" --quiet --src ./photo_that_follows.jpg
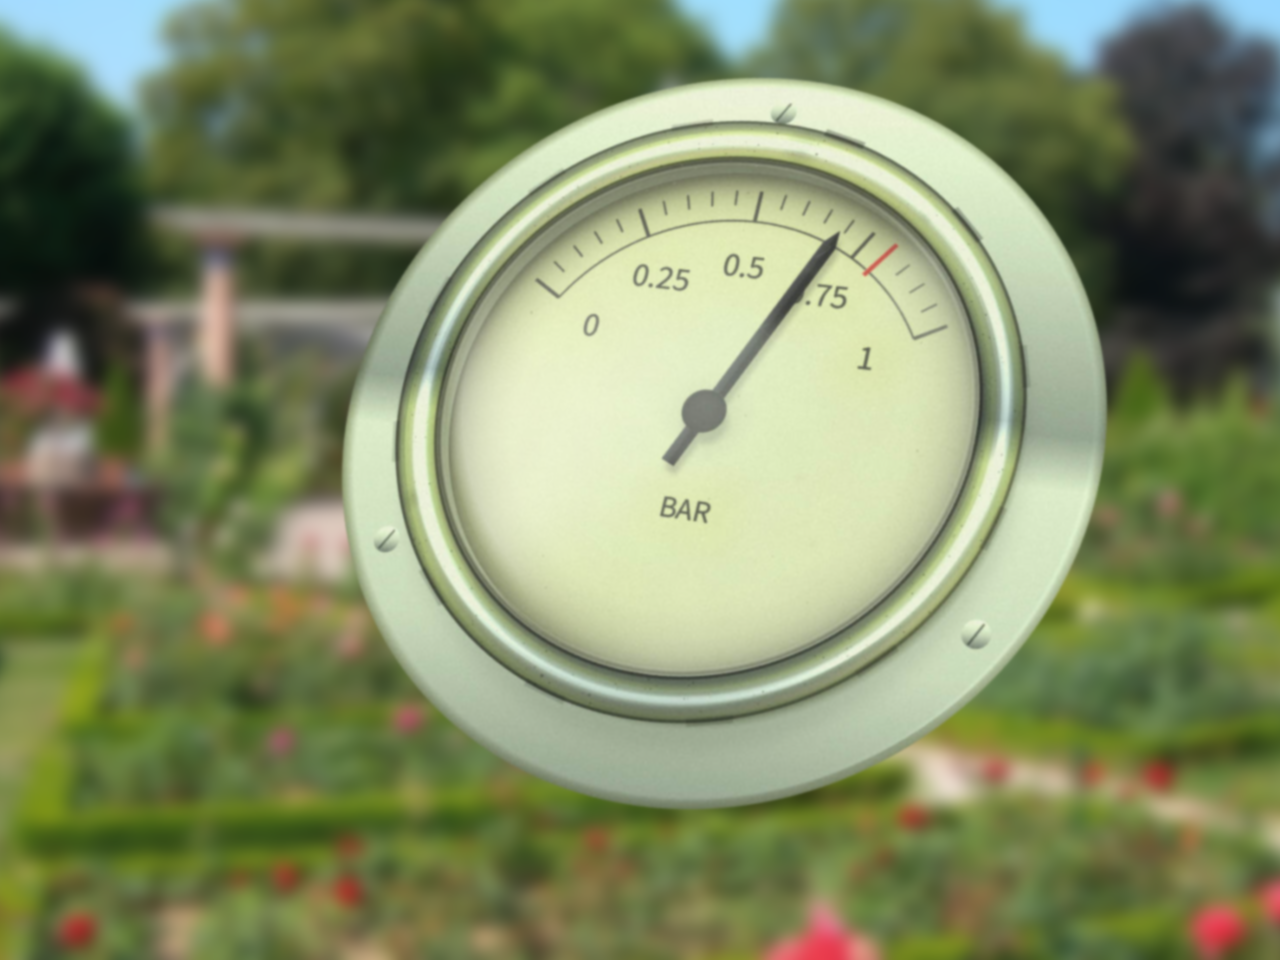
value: 0.7 (bar)
